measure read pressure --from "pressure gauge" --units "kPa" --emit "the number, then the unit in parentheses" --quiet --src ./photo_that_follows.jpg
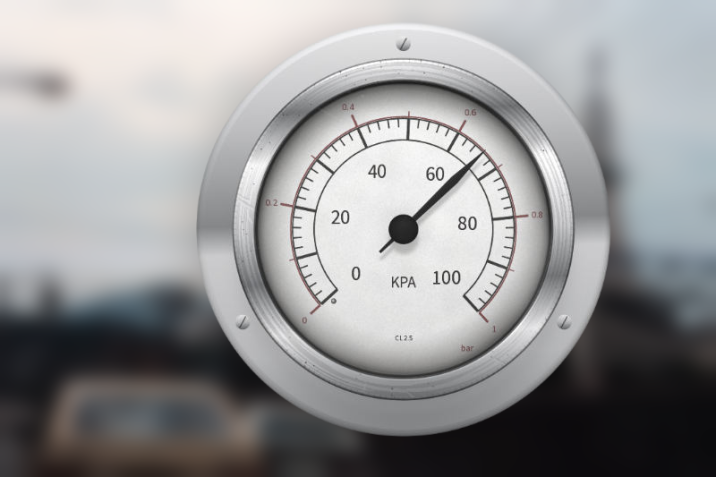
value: 66 (kPa)
